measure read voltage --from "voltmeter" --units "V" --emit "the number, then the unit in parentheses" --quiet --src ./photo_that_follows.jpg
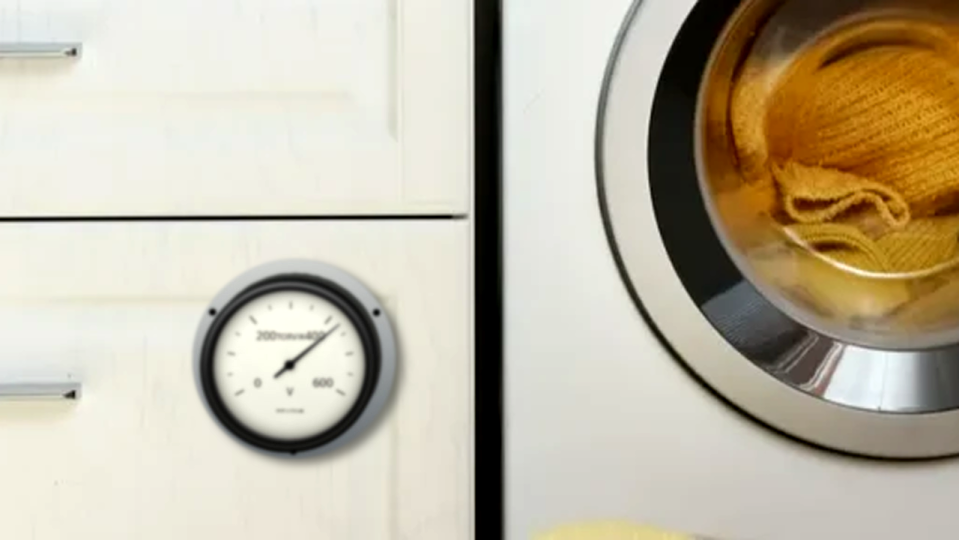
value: 425 (V)
